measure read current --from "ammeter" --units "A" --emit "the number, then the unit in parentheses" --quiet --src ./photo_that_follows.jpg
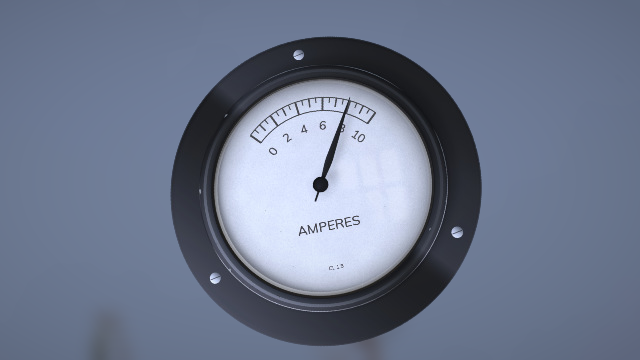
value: 8 (A)
